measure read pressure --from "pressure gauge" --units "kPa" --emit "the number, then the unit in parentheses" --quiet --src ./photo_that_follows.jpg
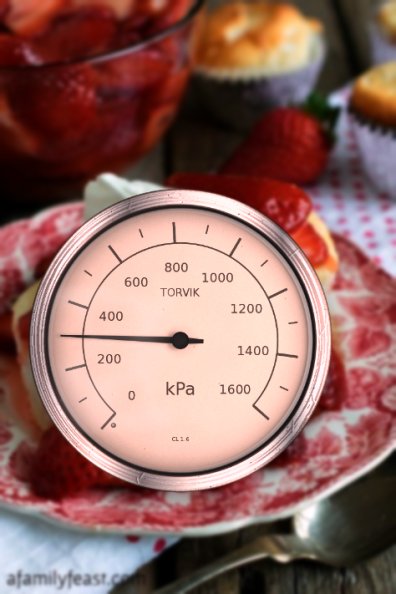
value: 300 (kPa)
